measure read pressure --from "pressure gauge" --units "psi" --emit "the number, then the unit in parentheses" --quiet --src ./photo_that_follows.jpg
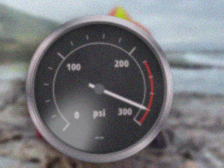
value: 280 (psi)
